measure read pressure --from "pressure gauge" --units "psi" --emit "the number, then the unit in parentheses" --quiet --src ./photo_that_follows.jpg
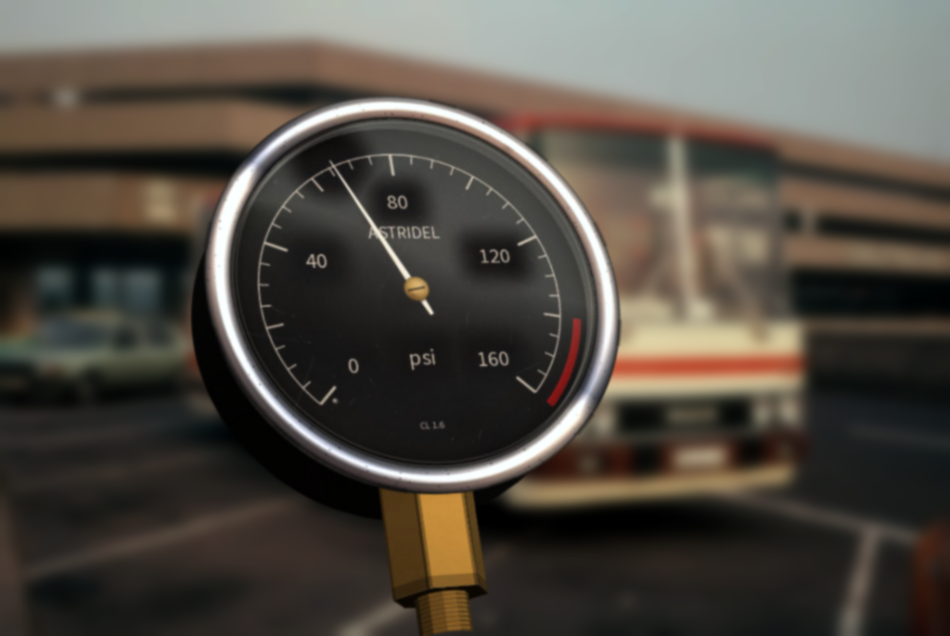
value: 65 (psi)
